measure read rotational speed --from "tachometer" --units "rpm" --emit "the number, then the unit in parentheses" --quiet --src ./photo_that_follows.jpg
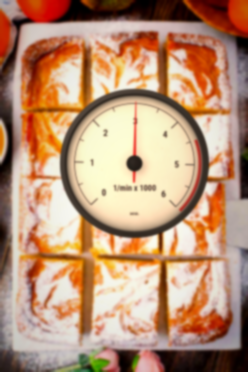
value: 3000 (rpm)
